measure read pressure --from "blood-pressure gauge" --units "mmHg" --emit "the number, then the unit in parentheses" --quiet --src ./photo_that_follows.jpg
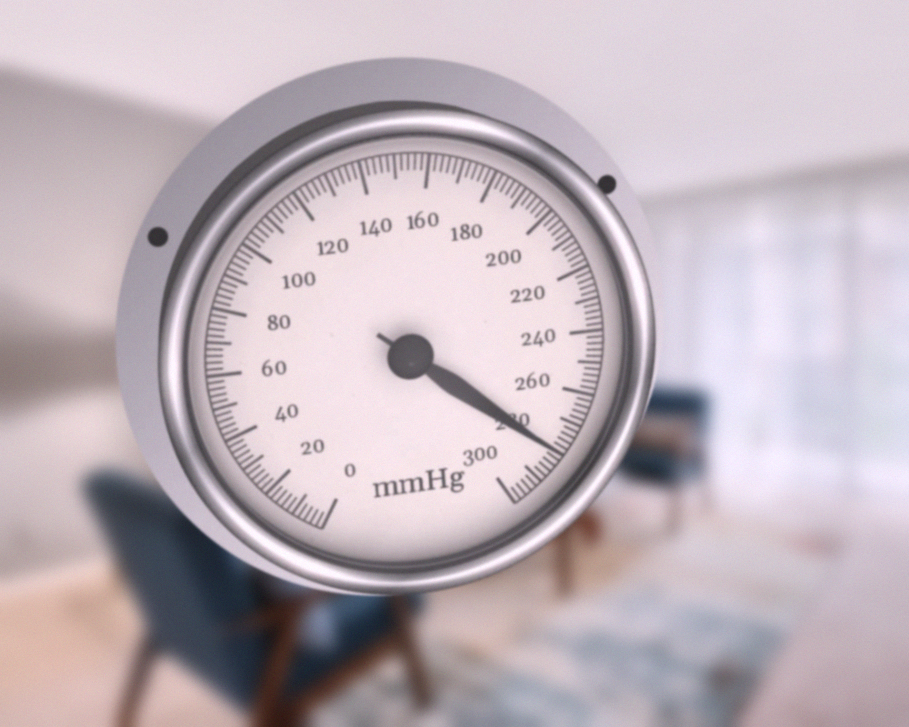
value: 280 (mmHg)
